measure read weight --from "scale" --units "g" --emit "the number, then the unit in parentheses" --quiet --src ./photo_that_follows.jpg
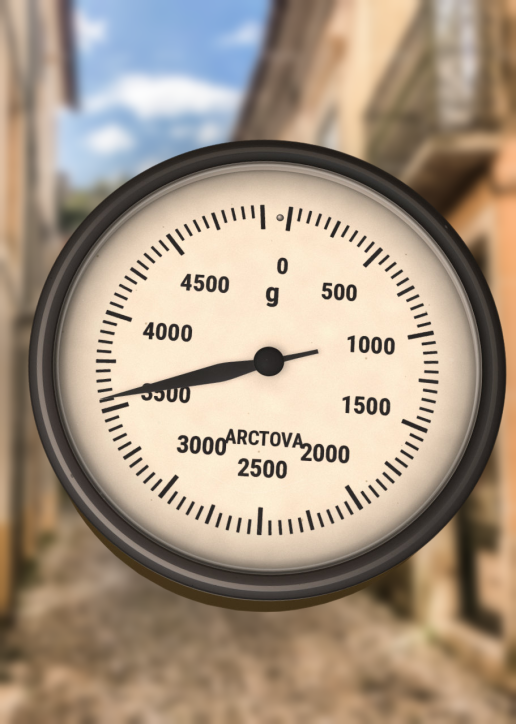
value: 3550 (g)
